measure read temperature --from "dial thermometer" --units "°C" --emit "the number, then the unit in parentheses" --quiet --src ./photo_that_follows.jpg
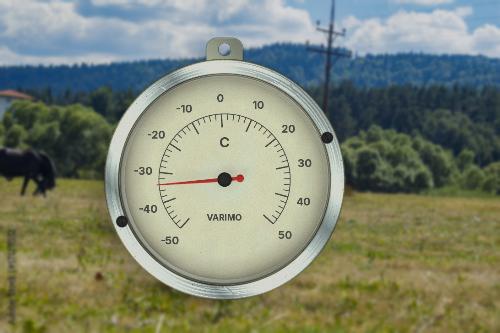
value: -34 (°C)
